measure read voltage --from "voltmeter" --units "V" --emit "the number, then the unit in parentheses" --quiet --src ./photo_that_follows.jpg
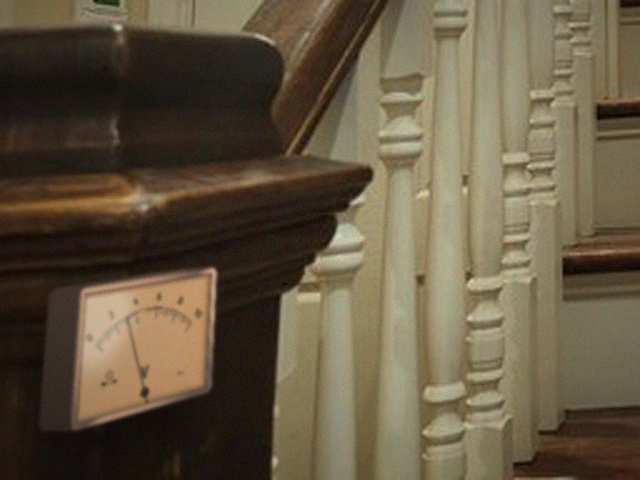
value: 3 (V)
